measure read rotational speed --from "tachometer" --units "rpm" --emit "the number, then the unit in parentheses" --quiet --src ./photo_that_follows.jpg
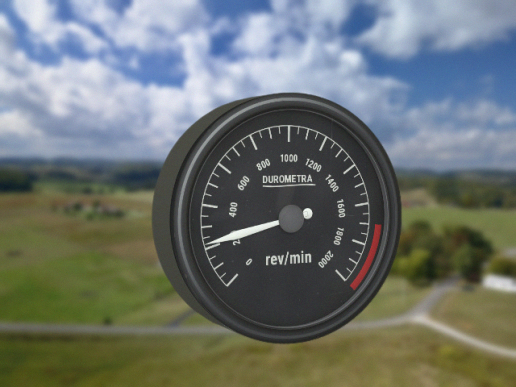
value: 225 (rpm)
